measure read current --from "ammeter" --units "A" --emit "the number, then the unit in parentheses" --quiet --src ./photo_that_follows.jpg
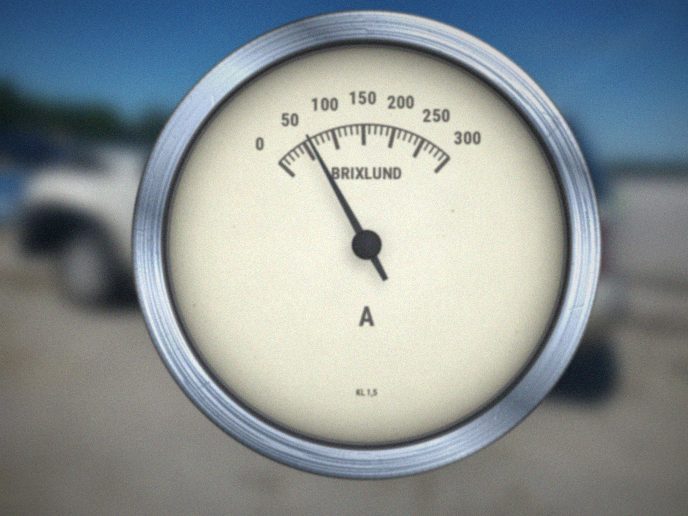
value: 60 (A)
